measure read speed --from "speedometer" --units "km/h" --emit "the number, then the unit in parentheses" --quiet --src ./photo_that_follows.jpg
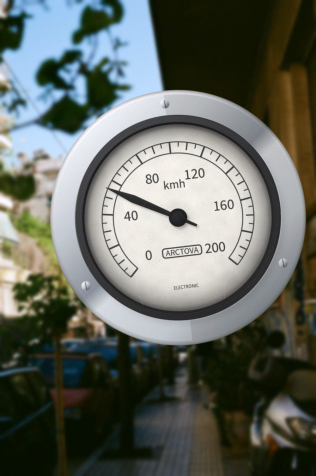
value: 55 (km/h)
